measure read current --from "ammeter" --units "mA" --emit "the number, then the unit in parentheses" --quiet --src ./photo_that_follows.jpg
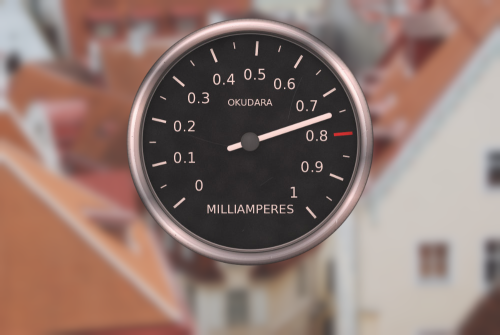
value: 0.75 (mA)
